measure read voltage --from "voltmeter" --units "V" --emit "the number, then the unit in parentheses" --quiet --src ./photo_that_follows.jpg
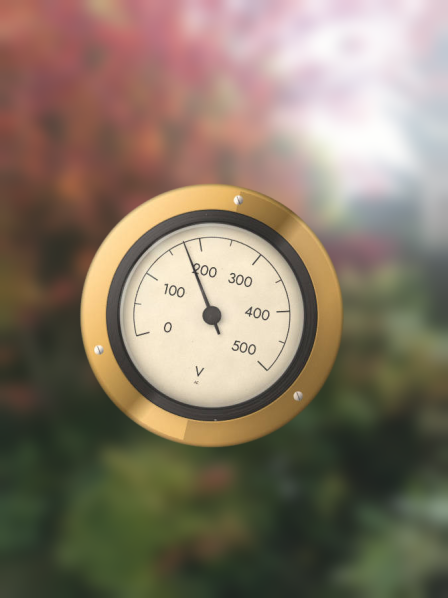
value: 175 (V)
